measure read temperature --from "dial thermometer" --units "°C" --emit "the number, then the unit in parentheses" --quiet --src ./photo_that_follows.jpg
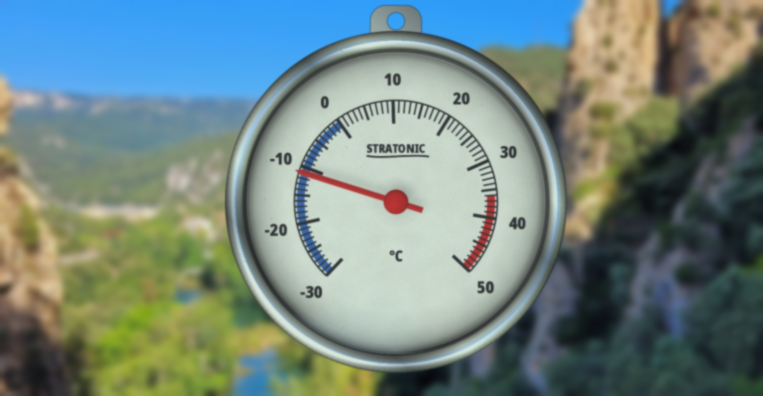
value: -11 (°C)
